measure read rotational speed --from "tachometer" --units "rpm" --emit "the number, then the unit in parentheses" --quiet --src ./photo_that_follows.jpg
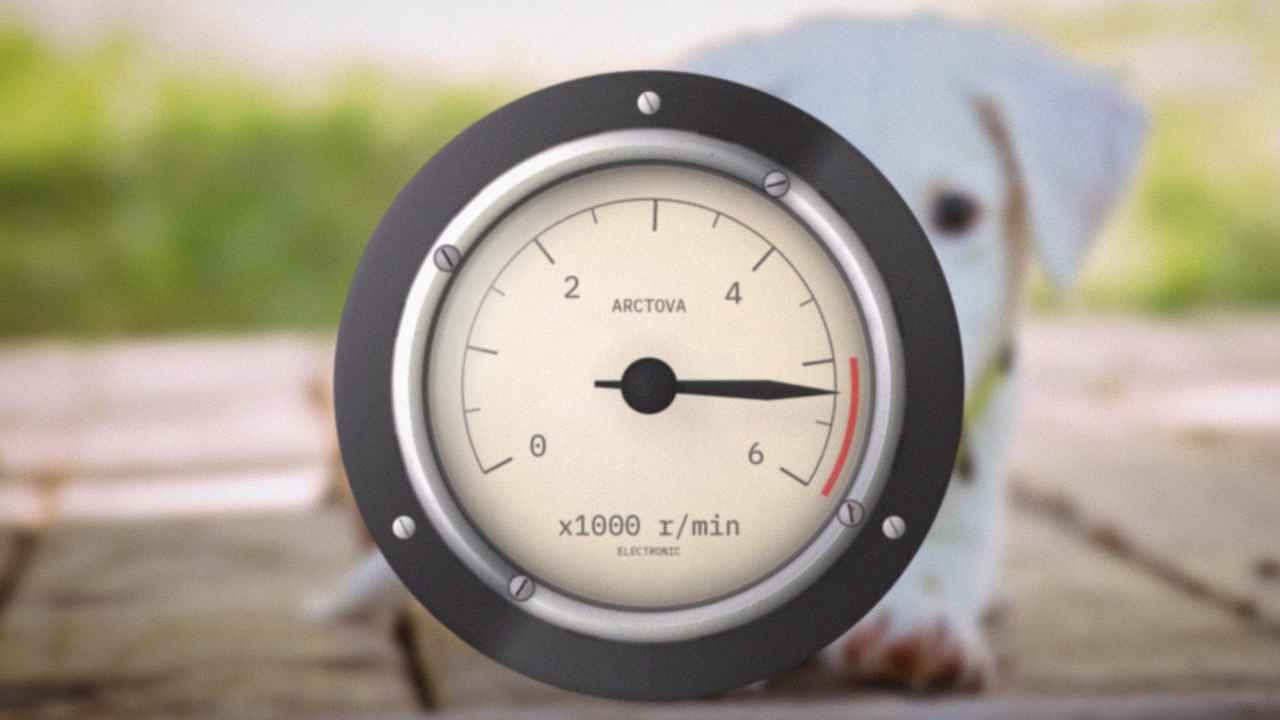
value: 5250 (rpm)
